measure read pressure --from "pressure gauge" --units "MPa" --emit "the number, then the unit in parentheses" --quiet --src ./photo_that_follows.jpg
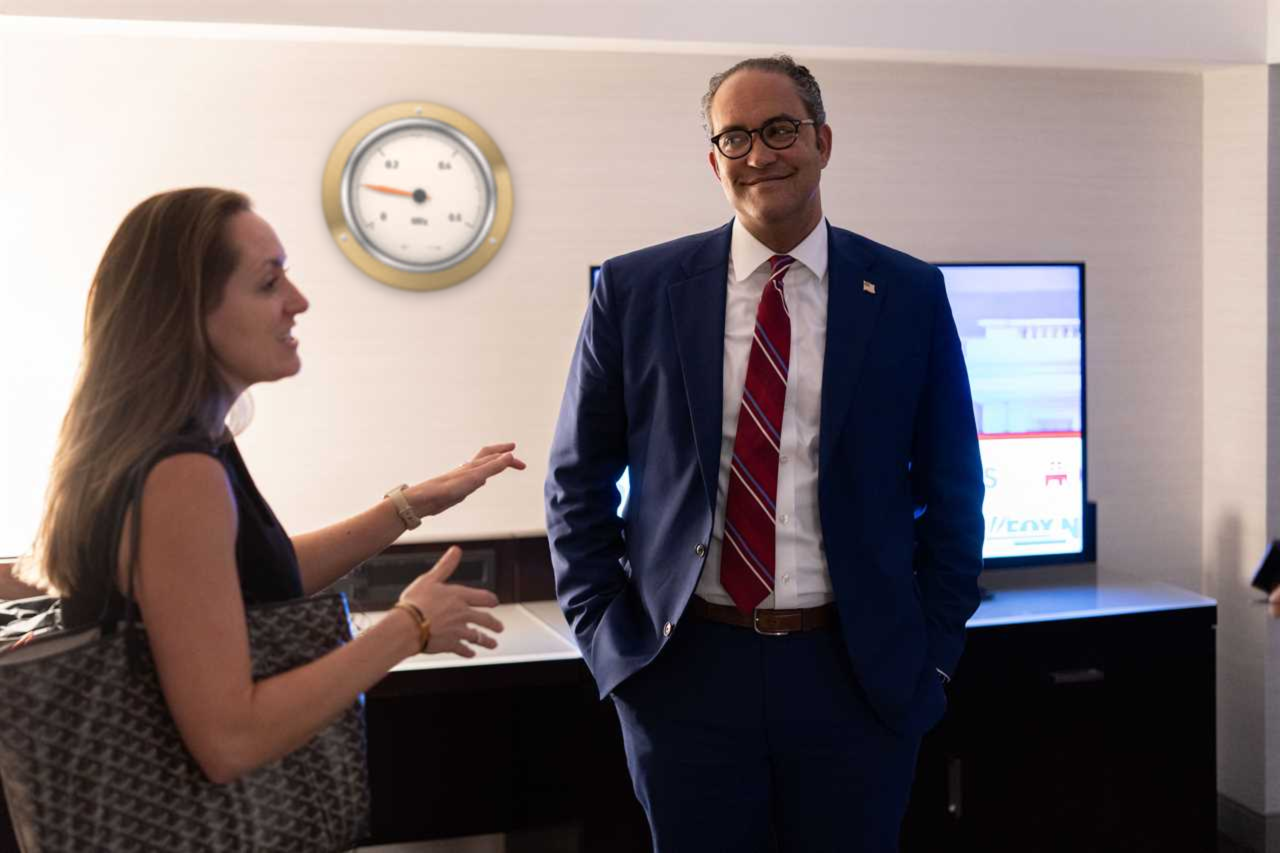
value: 0.1 (MPa)
